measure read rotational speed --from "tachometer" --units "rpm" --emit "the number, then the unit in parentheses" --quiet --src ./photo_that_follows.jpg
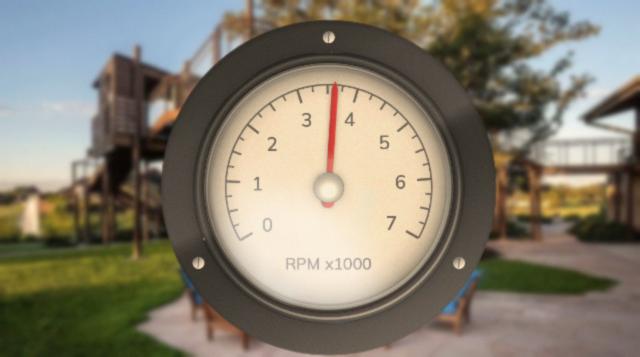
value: 3625 (rpm)
